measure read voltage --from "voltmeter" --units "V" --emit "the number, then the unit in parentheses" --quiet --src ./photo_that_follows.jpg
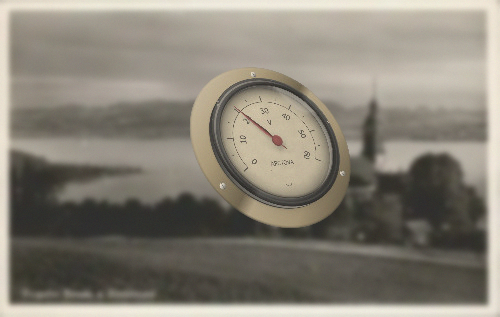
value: 20 (V)
